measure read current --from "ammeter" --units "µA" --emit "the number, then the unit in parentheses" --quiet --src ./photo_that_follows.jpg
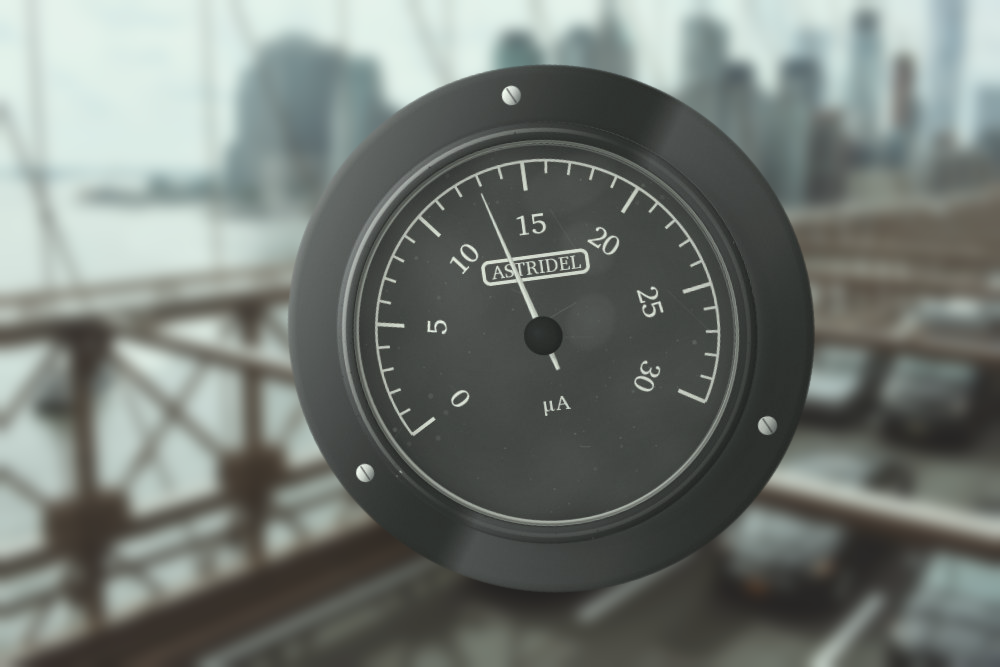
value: 13 (µA)
